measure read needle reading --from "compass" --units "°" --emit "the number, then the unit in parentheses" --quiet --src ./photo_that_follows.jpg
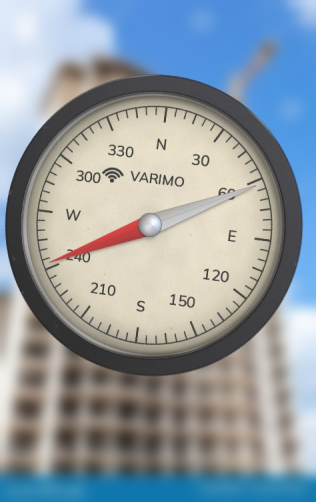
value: 242.5 (°)
